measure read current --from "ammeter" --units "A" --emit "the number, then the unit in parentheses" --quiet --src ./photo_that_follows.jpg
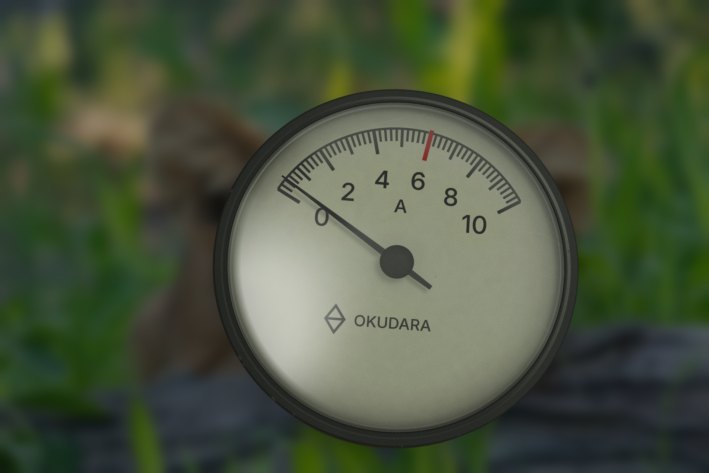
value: 0.4 (A)
